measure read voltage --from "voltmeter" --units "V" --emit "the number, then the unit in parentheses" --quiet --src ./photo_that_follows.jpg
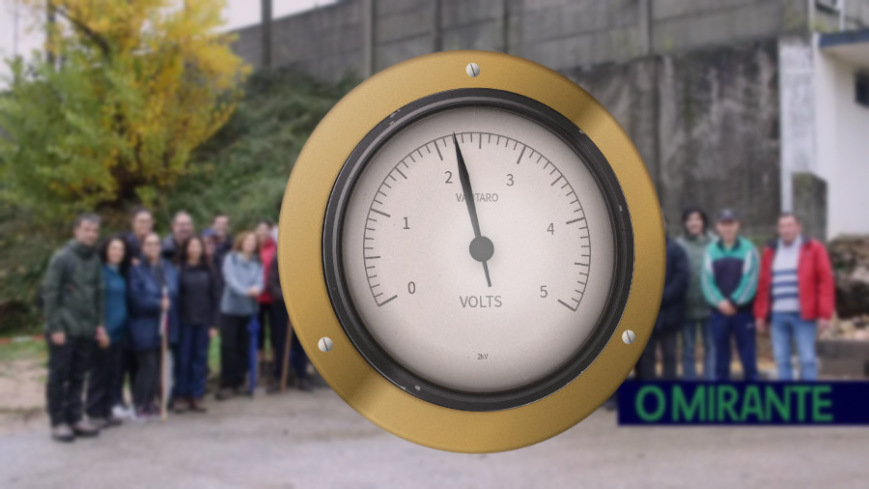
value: 2.2 (V)
